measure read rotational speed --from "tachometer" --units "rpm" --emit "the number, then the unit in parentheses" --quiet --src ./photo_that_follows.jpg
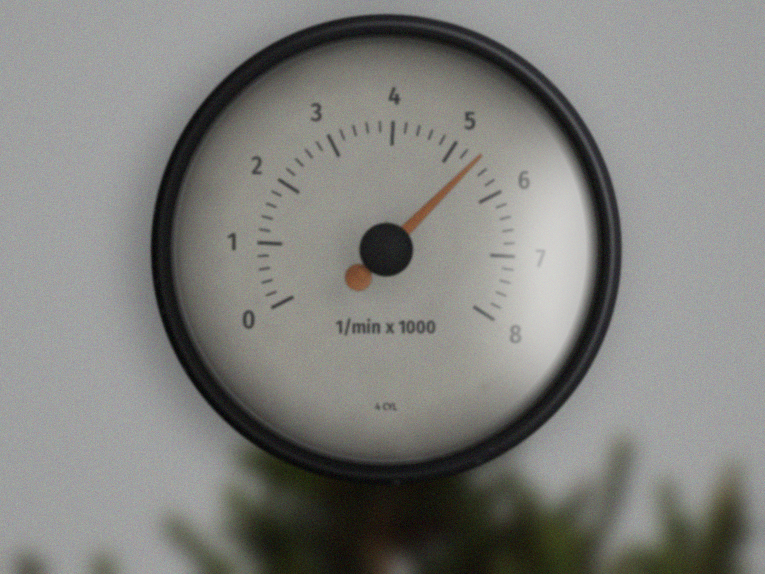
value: 5400 (rpm)
